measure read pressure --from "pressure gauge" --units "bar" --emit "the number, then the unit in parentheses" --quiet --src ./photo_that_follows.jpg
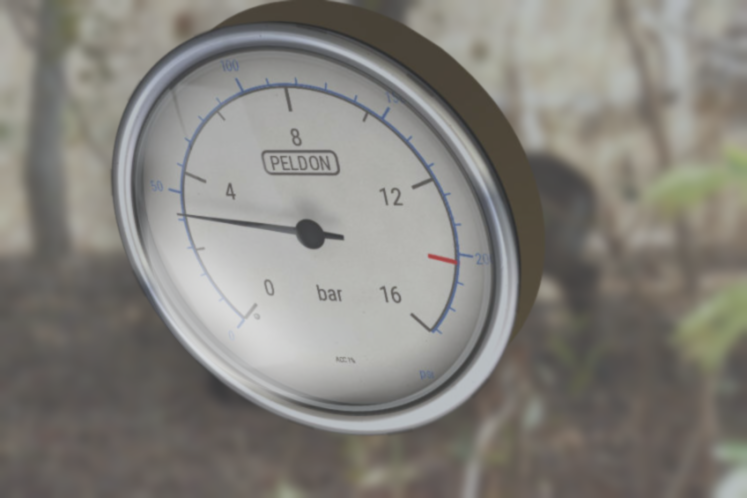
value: 3 (bar)
